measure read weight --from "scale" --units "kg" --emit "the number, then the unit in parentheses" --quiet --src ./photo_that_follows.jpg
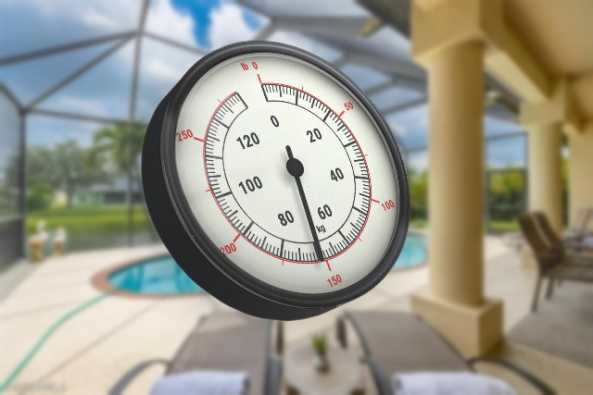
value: 70 (kg)
